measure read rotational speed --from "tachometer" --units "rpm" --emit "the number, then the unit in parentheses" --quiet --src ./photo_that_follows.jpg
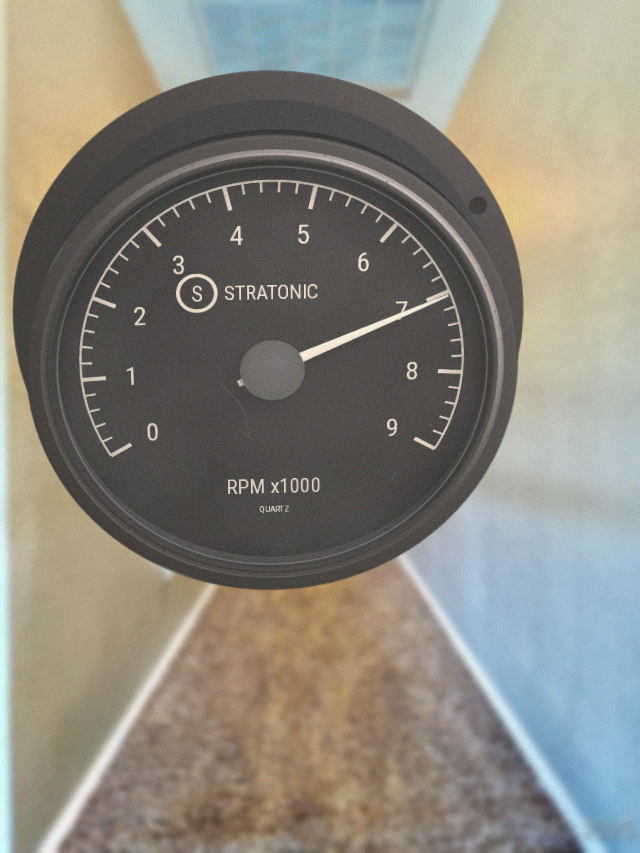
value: 7000 (rpm)
